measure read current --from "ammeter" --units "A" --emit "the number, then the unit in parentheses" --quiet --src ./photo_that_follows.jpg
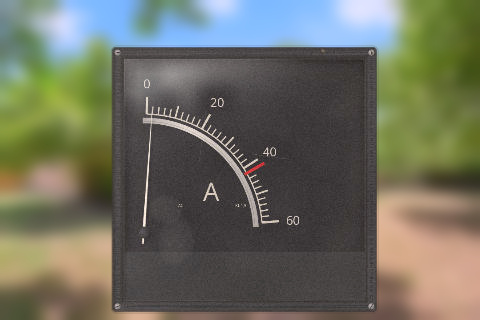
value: 2 (A)
